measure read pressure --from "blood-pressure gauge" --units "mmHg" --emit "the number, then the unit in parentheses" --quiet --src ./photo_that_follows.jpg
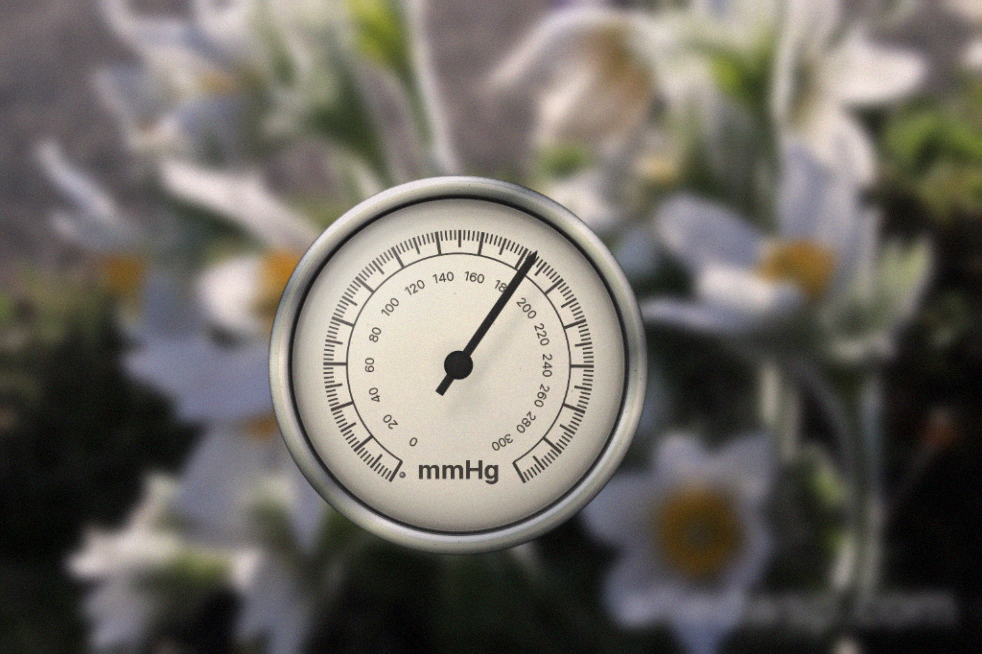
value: 184 (mmHg)
